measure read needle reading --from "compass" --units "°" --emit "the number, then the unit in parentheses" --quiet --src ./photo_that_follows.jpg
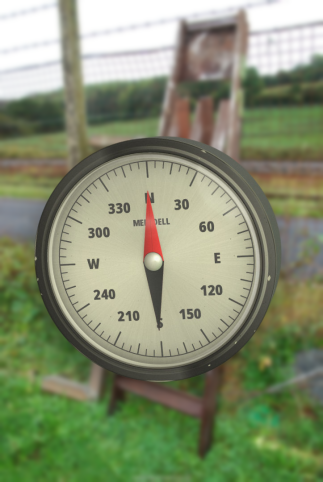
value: 0 (°)
